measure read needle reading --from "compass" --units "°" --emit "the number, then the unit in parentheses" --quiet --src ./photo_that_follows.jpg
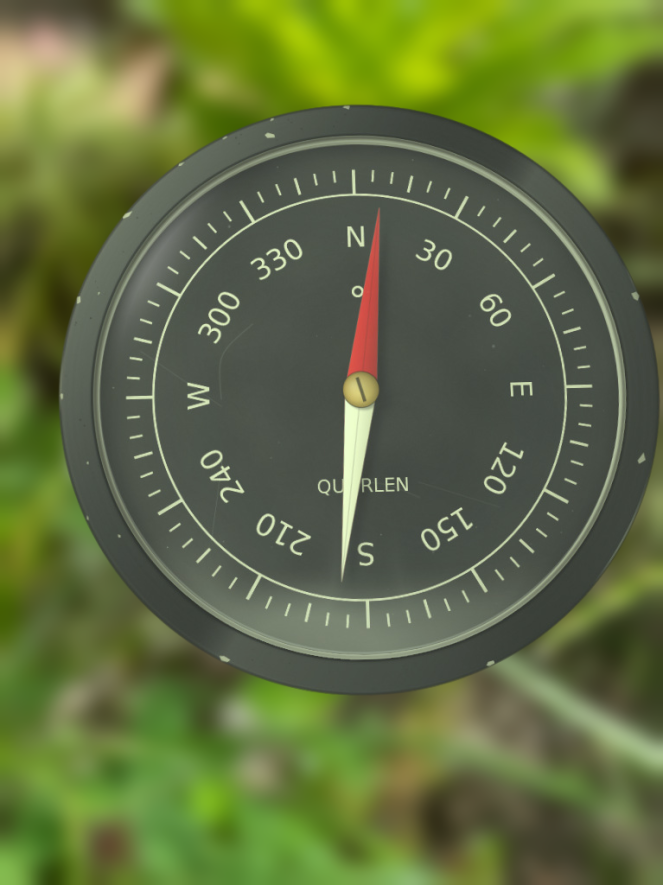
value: 7.5 (°)
